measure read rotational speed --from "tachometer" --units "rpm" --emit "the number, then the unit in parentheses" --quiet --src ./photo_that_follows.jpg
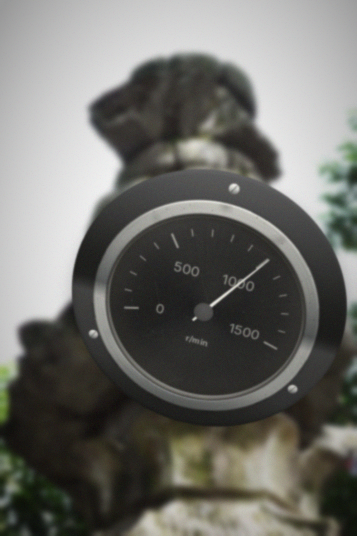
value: 1000 (rpm)
